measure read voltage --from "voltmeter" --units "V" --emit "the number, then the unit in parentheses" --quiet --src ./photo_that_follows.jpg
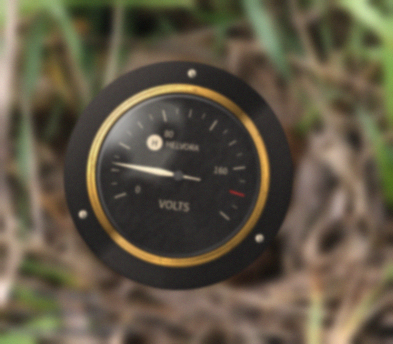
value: 25 (V)
